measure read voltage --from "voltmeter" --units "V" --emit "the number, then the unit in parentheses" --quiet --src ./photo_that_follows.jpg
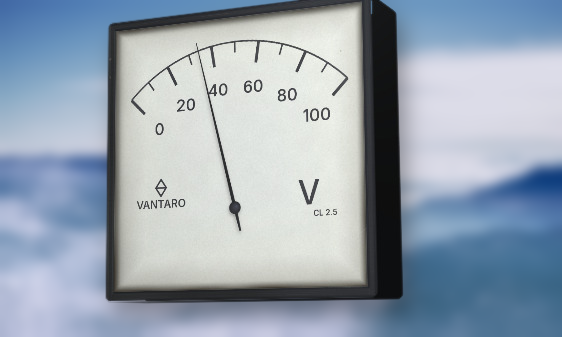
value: 35 (V)
